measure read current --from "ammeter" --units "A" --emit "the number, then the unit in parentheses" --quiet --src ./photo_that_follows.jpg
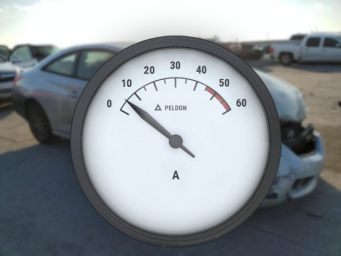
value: 5 (A)
